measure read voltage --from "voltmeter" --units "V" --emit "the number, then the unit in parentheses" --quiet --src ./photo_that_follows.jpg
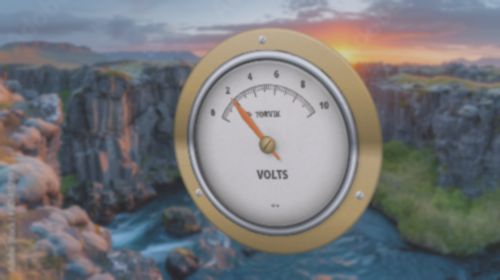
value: 2 (V)
